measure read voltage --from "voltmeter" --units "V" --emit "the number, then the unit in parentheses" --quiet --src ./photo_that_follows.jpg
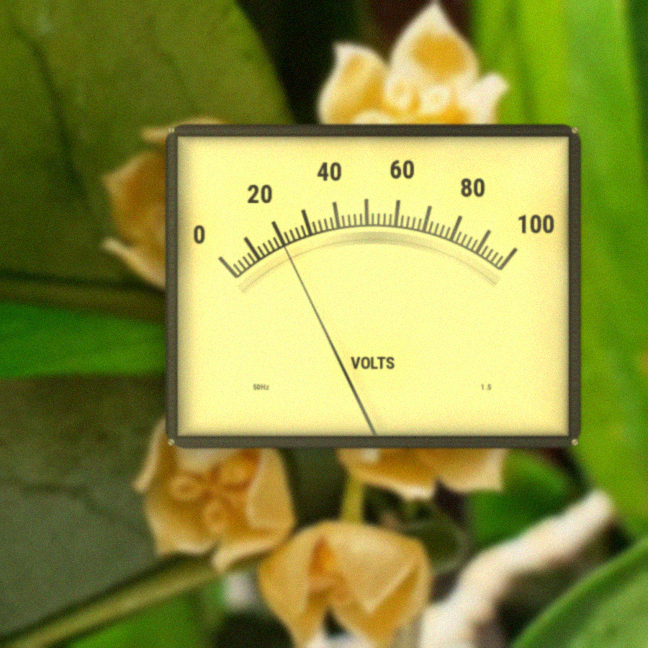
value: 20 (V)
